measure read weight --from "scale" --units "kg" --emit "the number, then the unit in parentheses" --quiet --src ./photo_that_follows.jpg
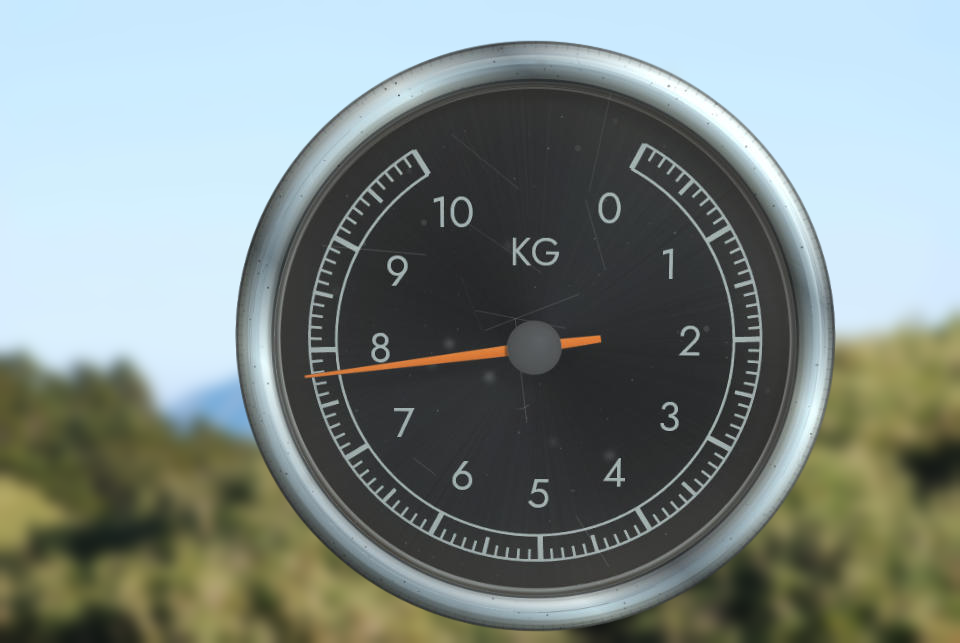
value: 7.8 (kg)
